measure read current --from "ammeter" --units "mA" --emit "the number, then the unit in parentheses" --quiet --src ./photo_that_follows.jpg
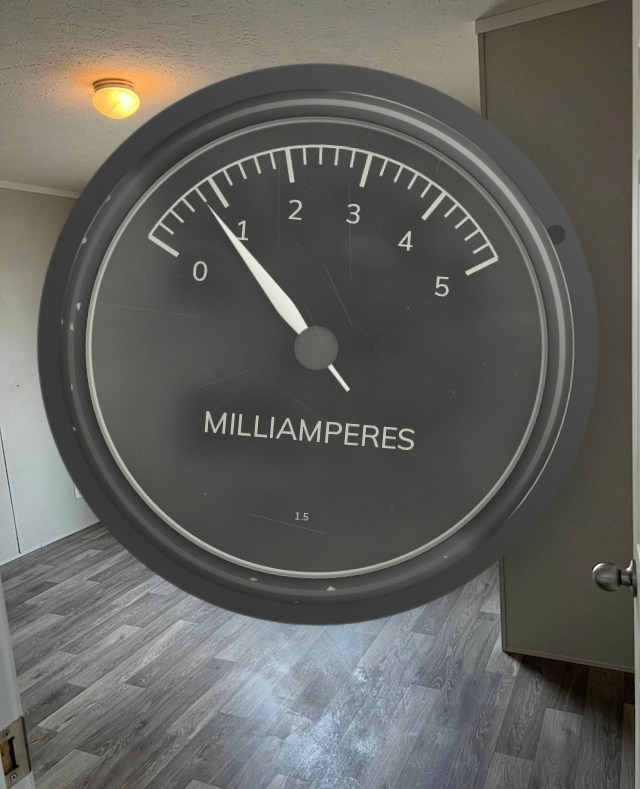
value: 0.8 (mA)
